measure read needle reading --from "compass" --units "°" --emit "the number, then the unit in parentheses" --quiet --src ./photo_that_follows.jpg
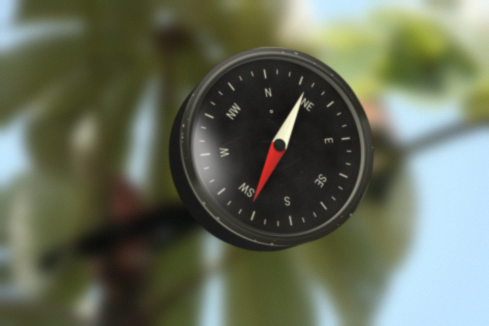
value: 215 (°)
